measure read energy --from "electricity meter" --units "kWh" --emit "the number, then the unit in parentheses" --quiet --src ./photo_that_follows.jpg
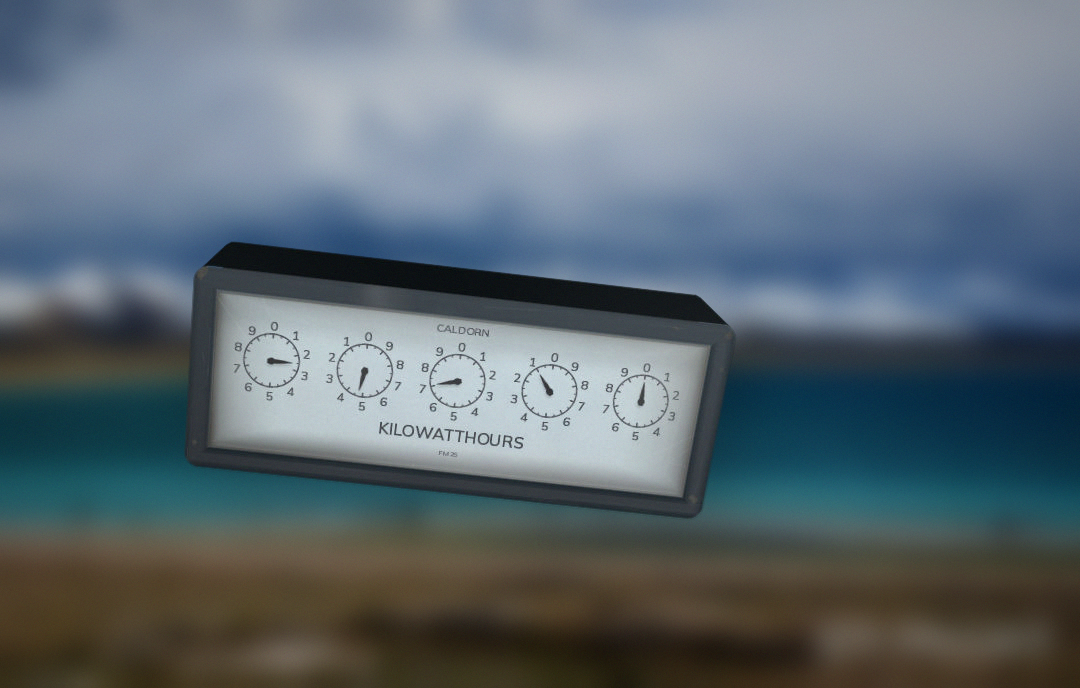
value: 24710 (kWh)
